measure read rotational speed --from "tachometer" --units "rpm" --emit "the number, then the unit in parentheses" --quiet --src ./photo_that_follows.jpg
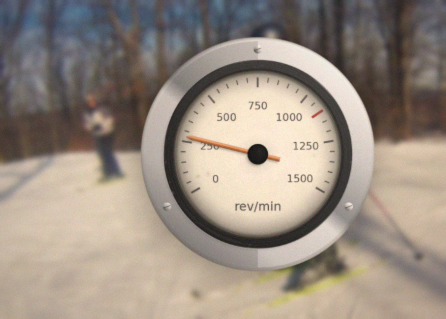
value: 275 (rpm)
